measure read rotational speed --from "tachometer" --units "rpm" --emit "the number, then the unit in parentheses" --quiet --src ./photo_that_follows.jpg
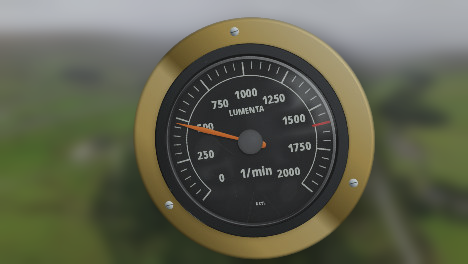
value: 475 (rpm)
